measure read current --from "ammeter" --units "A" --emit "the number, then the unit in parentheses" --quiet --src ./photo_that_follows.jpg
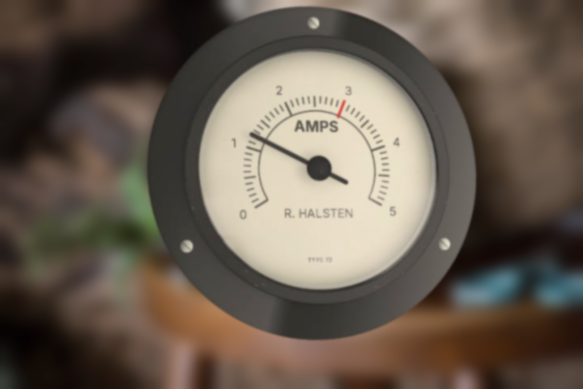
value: 1.2 (A)
